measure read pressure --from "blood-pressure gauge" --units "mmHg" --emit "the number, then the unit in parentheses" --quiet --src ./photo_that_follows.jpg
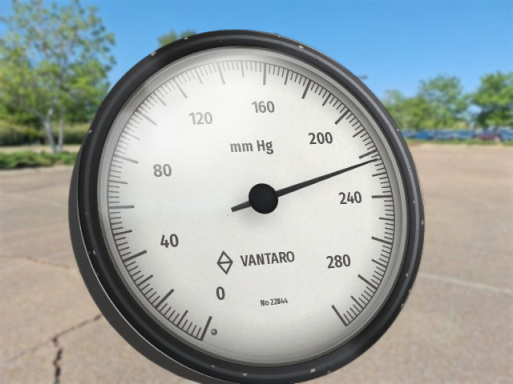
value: 224 (mmHg)
